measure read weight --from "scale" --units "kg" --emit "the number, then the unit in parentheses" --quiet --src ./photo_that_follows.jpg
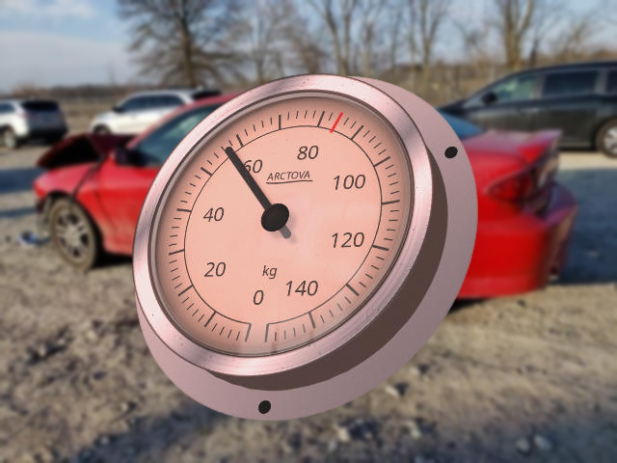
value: 57 (kg)
